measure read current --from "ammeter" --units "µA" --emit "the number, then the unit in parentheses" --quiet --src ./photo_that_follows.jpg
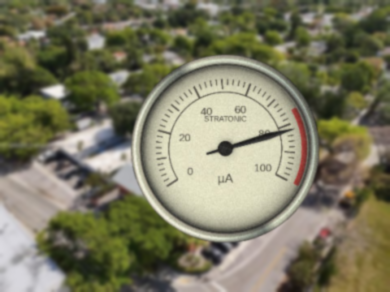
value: 82 (µA)
